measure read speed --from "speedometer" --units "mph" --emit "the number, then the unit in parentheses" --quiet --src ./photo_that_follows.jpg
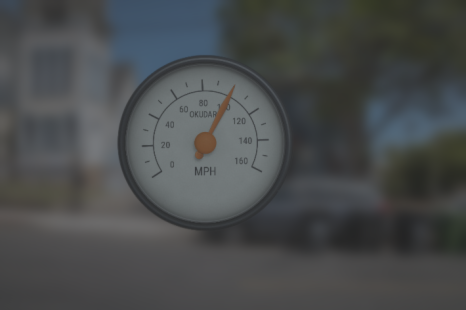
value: 100 (mph)
